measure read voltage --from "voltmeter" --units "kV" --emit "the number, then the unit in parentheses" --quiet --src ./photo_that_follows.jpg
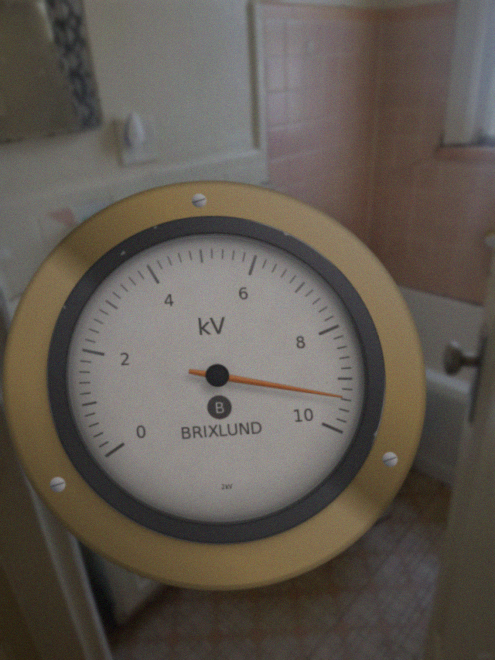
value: 9.4 (kV)
